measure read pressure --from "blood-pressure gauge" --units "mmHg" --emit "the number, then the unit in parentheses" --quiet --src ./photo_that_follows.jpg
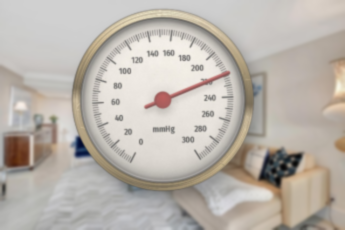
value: 220 (mmHg)
